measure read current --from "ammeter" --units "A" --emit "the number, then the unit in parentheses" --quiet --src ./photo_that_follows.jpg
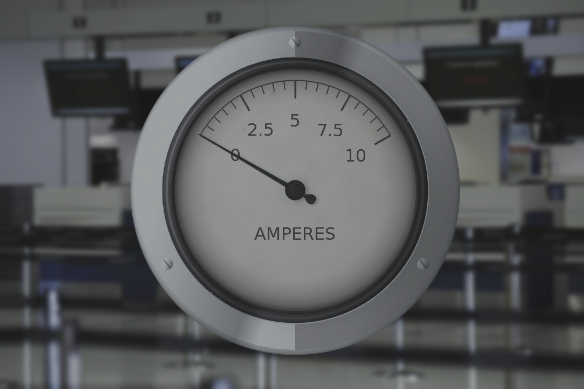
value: 0 (A)
